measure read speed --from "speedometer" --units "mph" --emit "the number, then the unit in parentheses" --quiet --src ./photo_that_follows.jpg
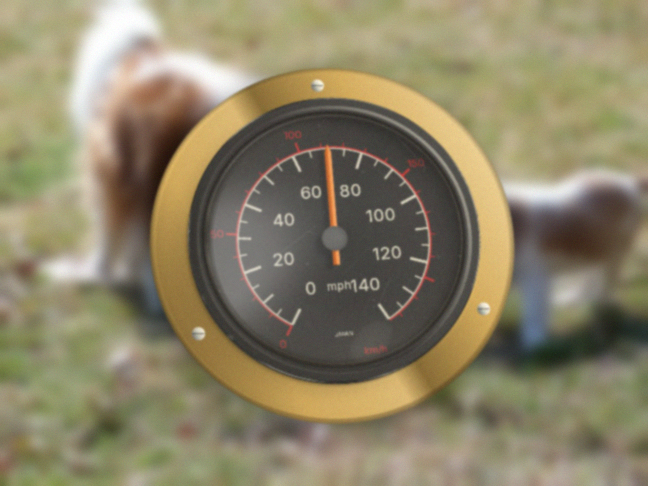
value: 70 (mph)
